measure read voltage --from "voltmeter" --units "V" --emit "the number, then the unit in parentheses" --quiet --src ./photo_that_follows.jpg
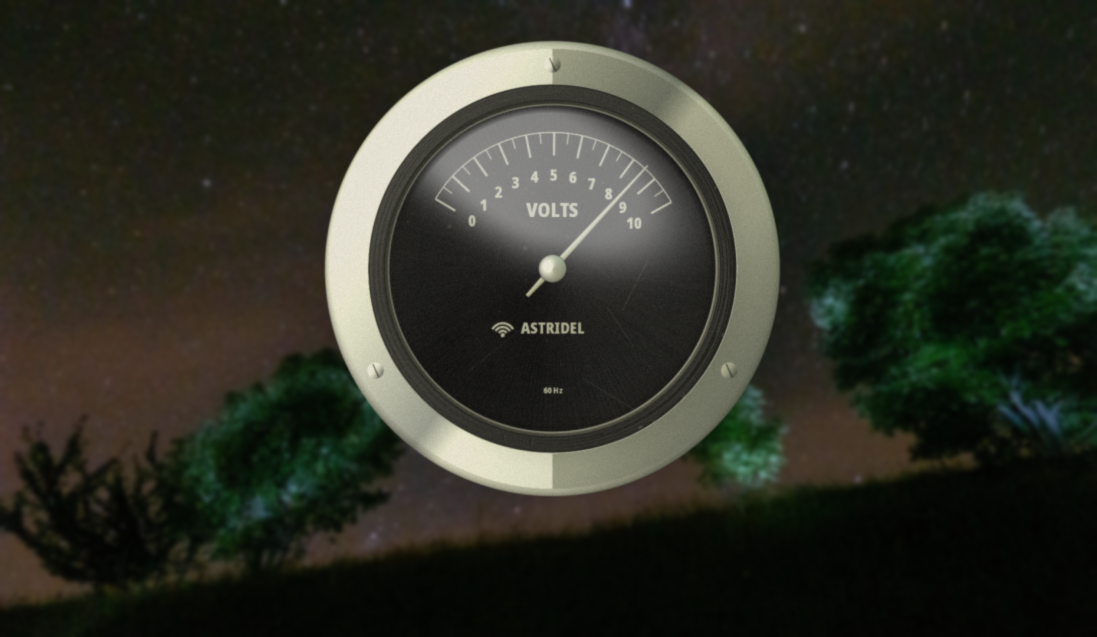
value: 8.5 (V)
